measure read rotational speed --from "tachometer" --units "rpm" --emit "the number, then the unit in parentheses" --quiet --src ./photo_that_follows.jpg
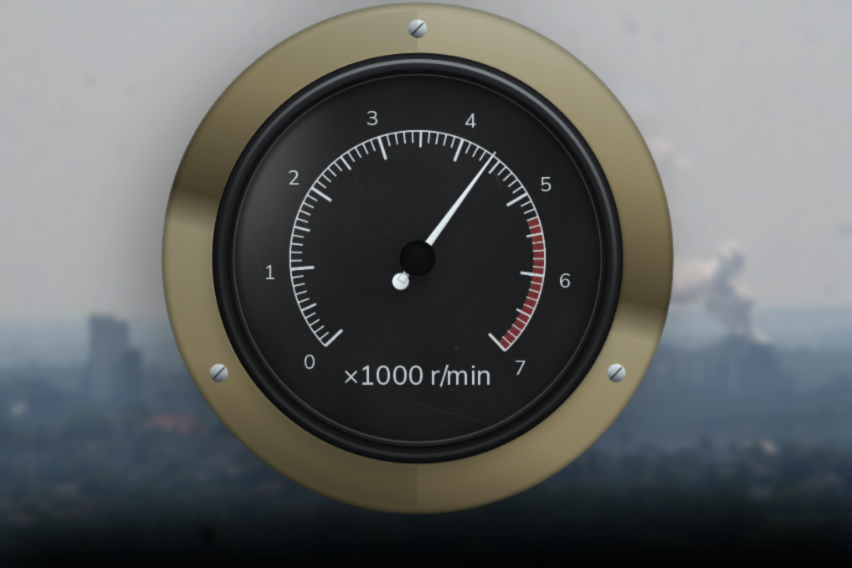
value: 4400 (rpm)
